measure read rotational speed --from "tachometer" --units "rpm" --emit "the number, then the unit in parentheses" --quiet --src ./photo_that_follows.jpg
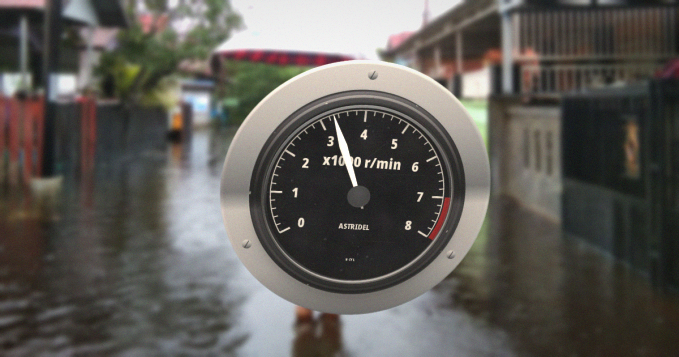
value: 3300 (rpm)
